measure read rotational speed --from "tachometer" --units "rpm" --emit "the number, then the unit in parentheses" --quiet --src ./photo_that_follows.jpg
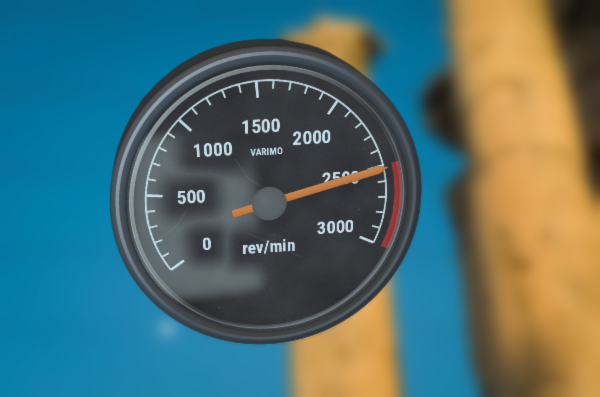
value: 2500 (rpm)
